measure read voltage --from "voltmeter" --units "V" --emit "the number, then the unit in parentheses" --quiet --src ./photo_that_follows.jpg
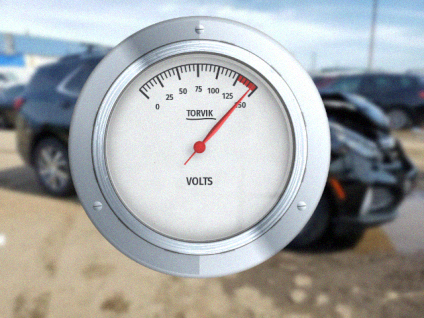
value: 145 (V)
